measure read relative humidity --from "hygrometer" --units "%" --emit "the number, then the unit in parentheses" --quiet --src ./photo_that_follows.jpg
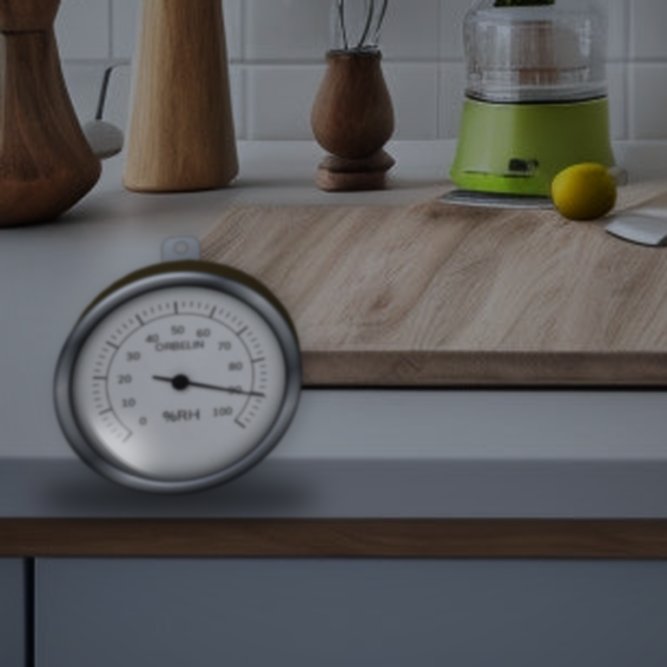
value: 90 (%)
